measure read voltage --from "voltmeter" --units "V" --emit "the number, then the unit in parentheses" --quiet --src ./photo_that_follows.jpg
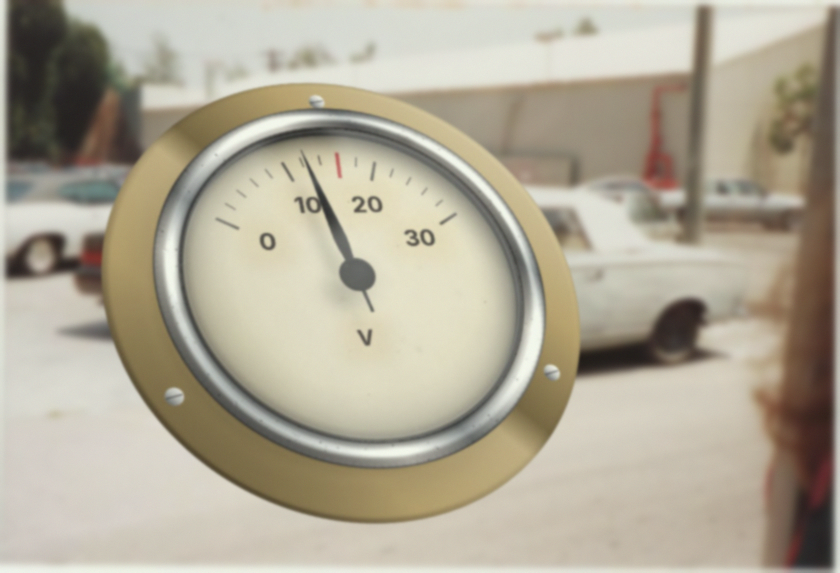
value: 12 (V)
